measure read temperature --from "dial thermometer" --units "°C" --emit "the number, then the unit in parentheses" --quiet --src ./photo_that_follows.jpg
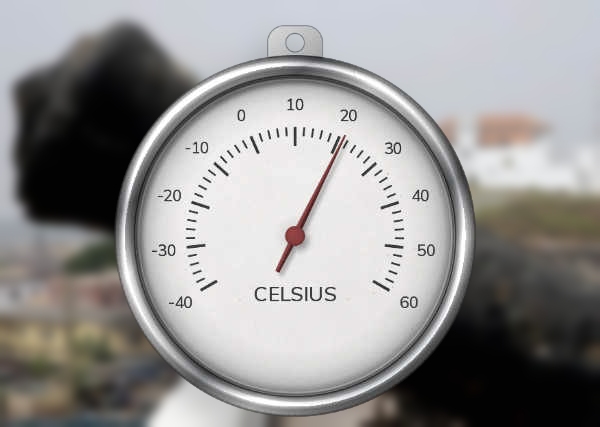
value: 21 (°C)
